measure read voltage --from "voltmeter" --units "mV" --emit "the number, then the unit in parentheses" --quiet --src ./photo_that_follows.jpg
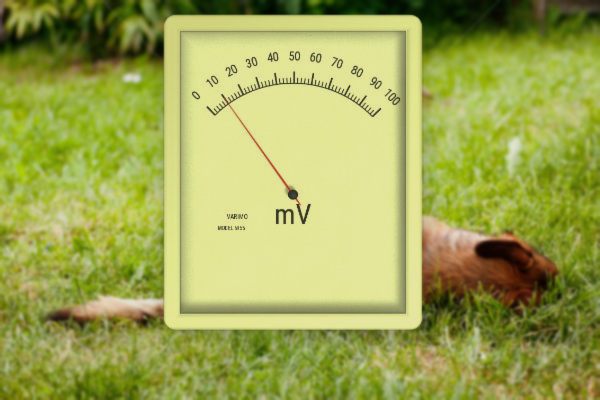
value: 10 (mV)
